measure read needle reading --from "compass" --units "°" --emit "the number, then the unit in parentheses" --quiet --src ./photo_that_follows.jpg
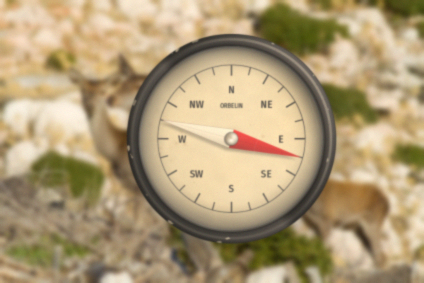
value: 105 (°)
